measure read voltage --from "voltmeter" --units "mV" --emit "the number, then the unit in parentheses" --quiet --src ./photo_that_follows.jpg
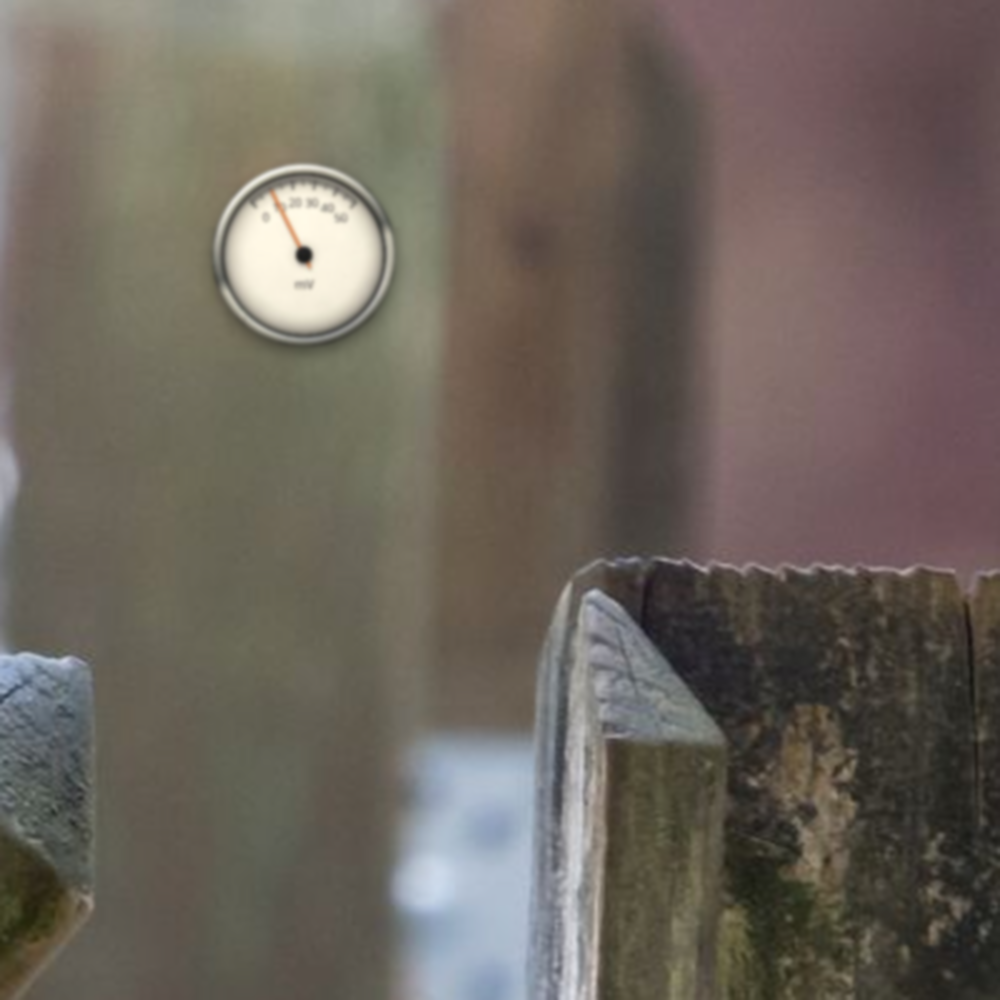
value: 10 (mV)
